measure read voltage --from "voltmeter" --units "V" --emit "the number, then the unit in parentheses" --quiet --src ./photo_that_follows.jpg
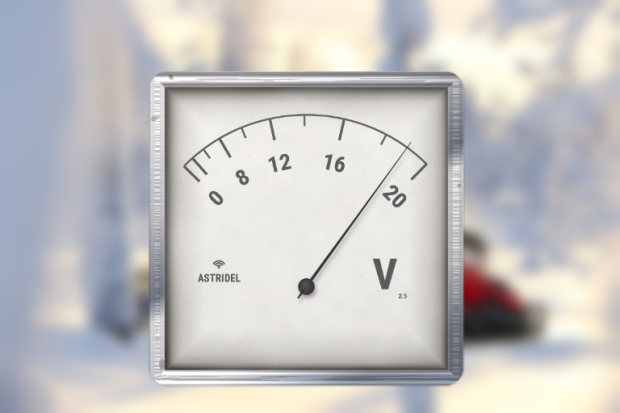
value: 19 (V)
